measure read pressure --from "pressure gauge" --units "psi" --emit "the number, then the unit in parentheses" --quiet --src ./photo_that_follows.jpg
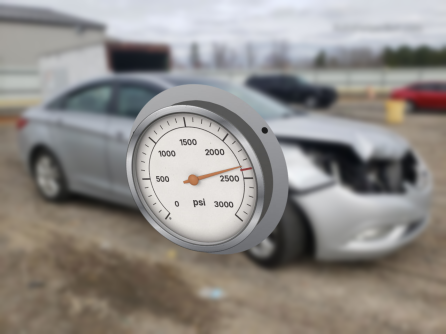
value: 2350 (psi)
